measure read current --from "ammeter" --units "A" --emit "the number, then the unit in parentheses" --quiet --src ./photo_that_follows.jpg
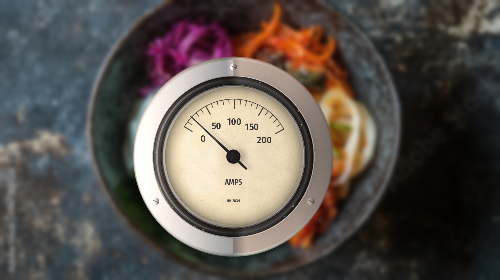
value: 20 (A)
